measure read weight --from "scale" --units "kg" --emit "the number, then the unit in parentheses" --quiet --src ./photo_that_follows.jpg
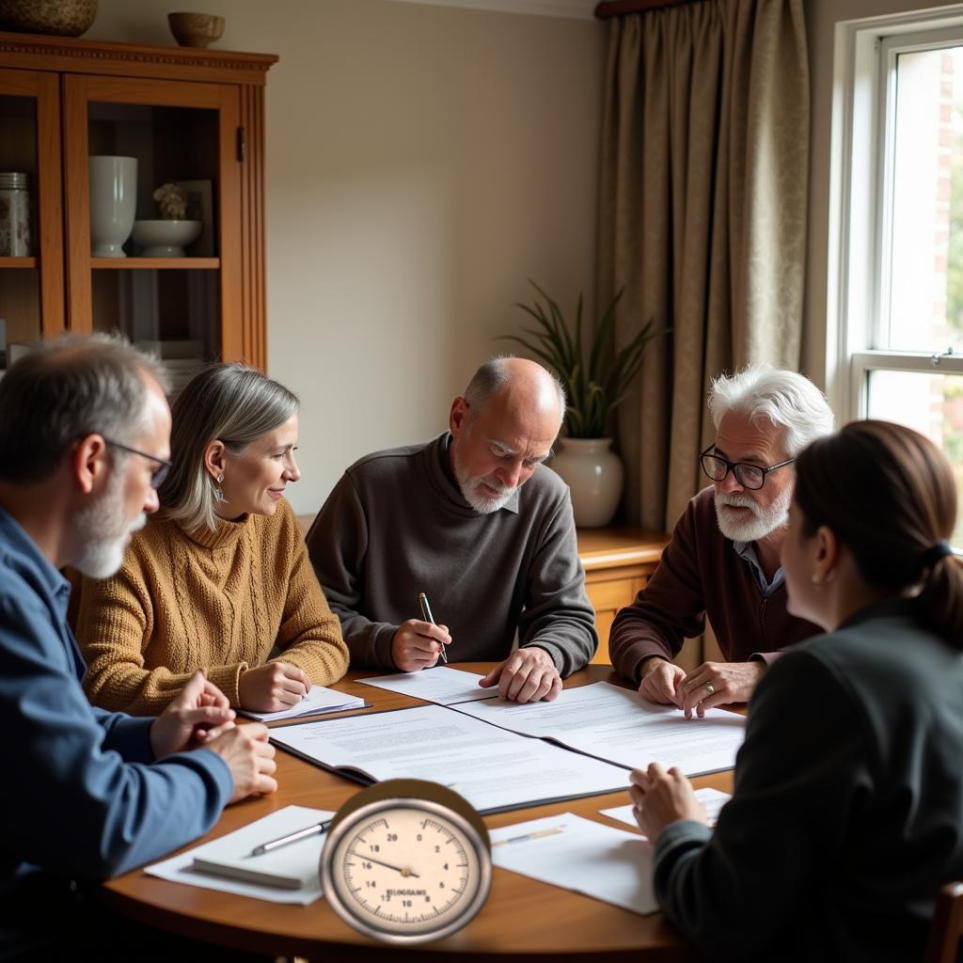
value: 17 (kg)
